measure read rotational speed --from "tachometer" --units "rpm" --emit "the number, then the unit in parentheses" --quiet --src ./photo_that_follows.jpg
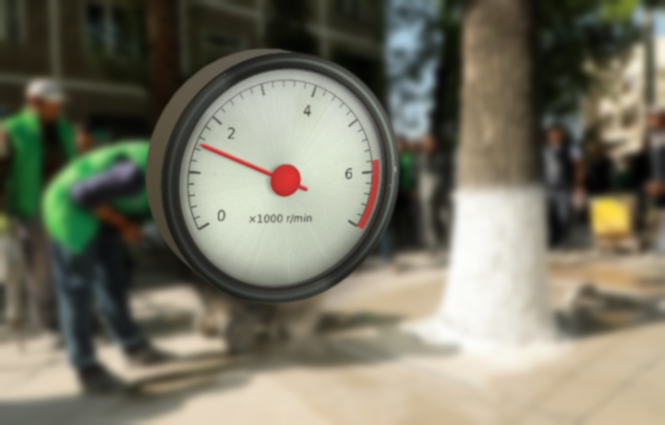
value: 1500 (rpm)
